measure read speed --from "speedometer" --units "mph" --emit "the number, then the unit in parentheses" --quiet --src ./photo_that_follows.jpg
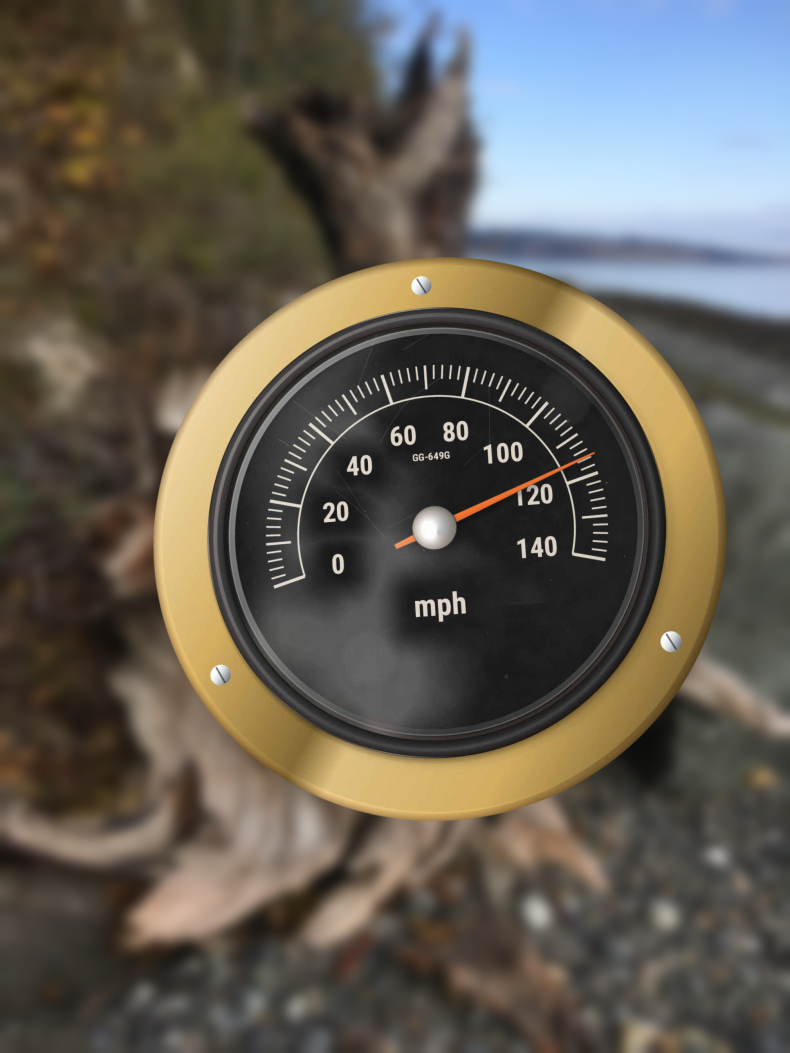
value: 116 (mph)
